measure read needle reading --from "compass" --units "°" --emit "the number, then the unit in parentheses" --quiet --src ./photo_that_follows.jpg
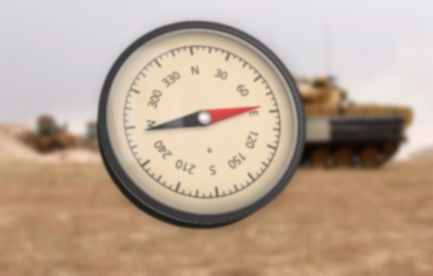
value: 85 (°)
